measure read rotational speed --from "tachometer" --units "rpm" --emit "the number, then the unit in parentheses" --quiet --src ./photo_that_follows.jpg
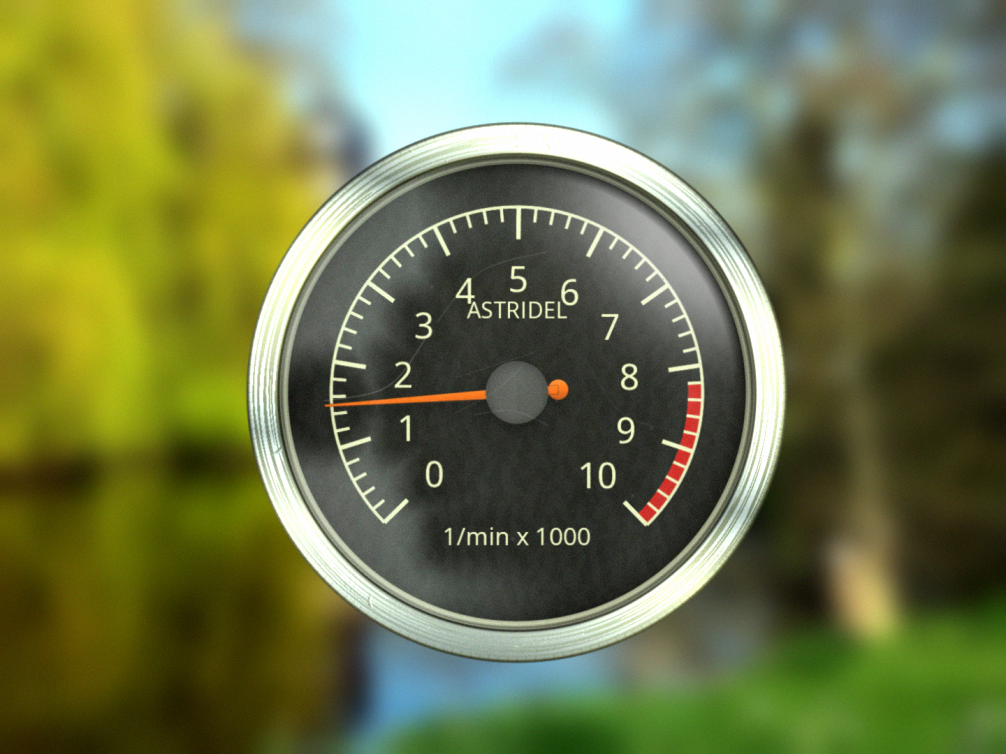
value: 1500 (rpm)
